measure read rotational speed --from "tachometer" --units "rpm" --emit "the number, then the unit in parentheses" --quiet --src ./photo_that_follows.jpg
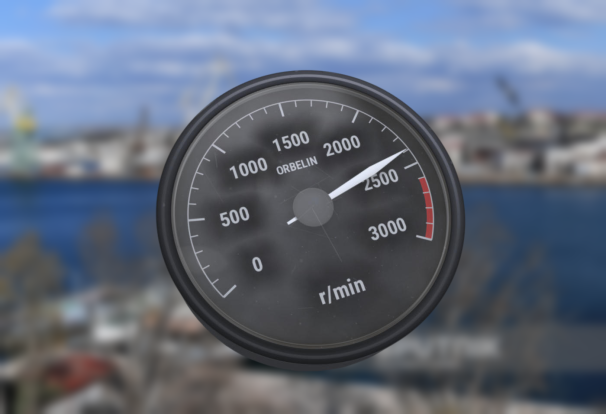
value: 2400 (rpm)
